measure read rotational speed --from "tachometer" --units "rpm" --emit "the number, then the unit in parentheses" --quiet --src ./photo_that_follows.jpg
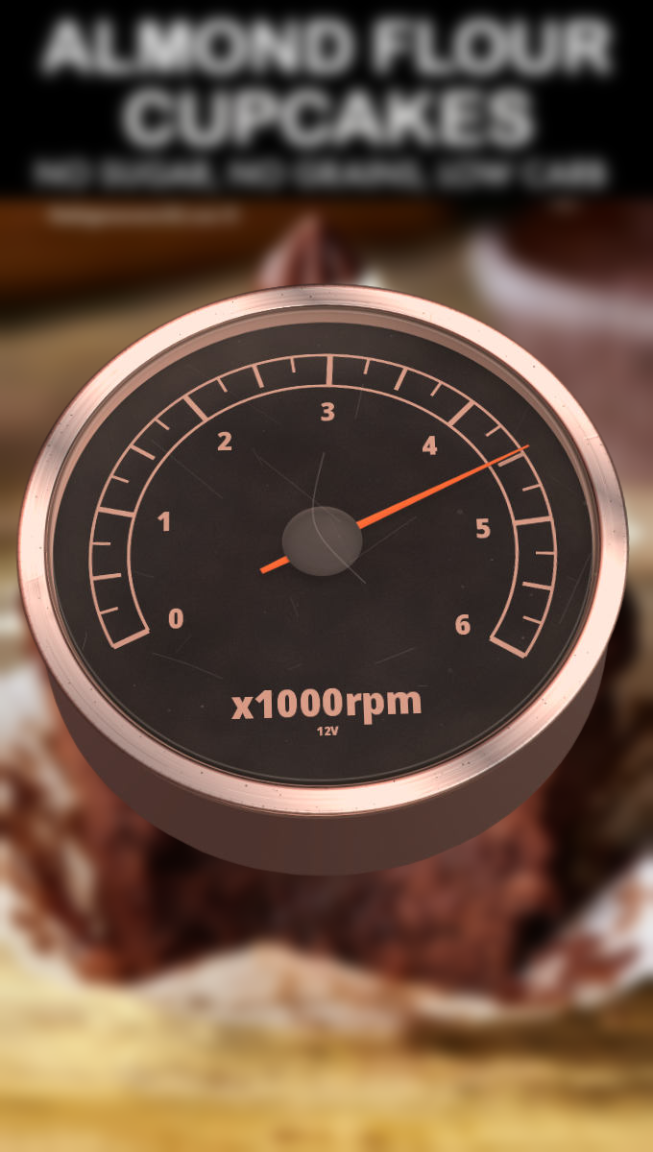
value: 4500 (rpm)
